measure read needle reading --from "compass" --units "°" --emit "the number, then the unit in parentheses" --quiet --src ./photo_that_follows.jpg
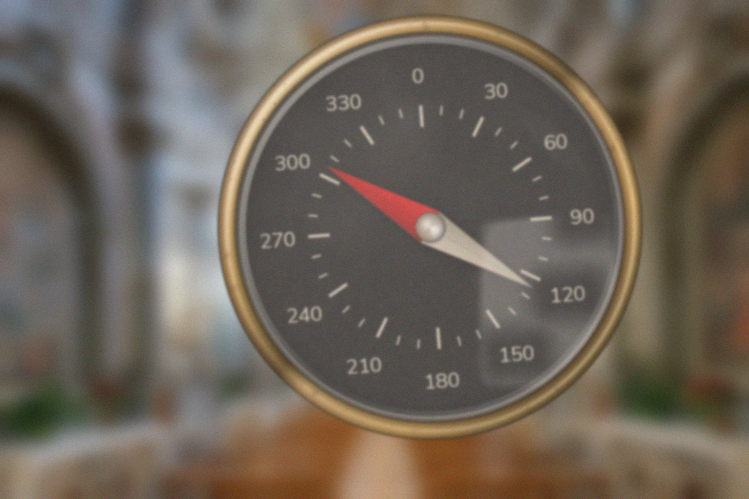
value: 305 (°)
